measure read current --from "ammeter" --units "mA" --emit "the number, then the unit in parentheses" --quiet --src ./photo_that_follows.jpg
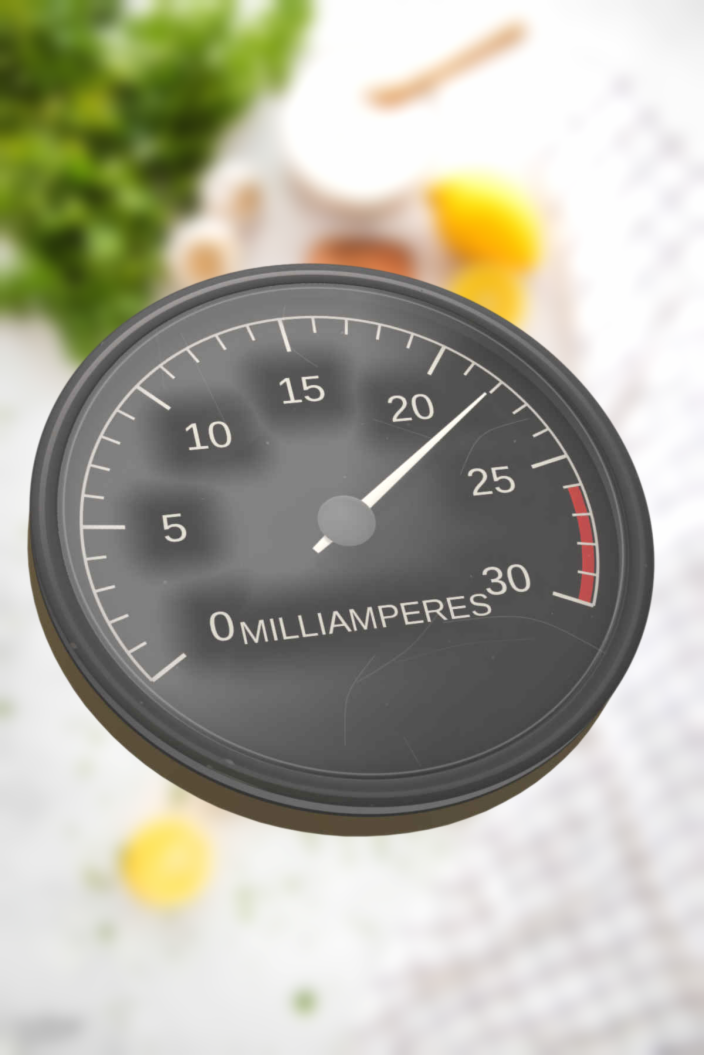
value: 22 (mA)
